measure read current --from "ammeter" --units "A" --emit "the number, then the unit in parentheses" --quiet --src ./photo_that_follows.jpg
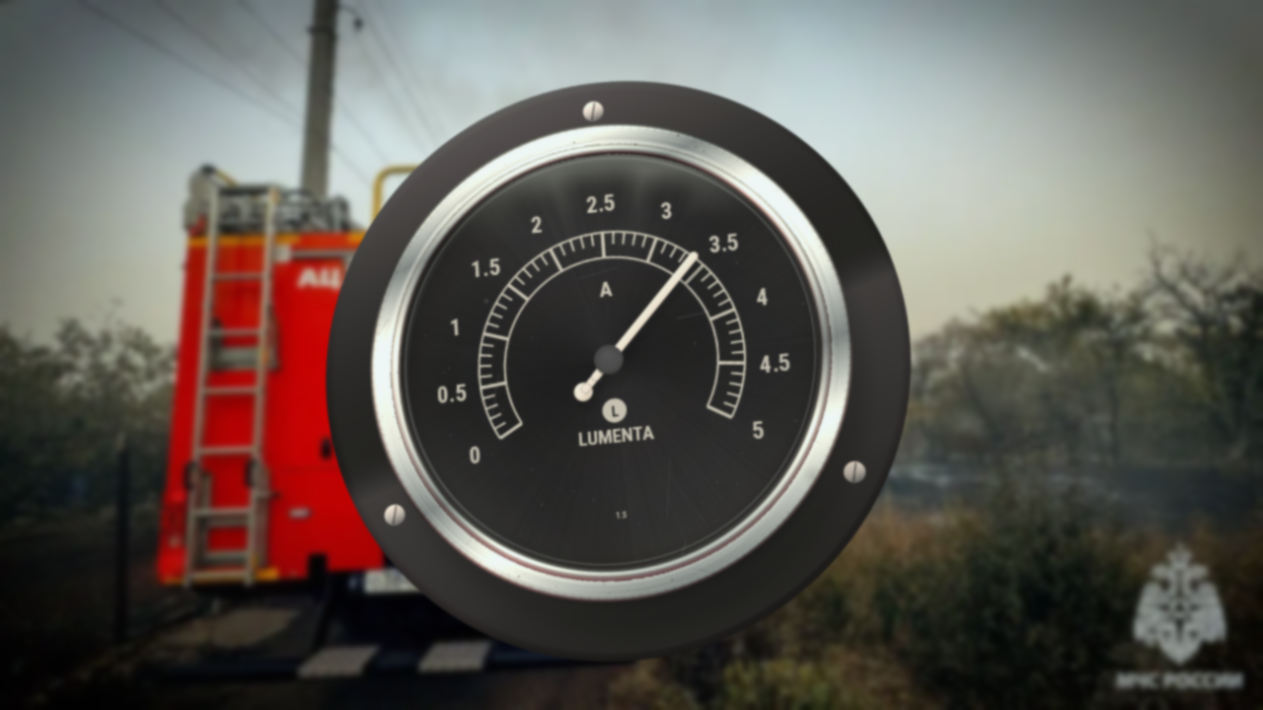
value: 3.4 (A)
